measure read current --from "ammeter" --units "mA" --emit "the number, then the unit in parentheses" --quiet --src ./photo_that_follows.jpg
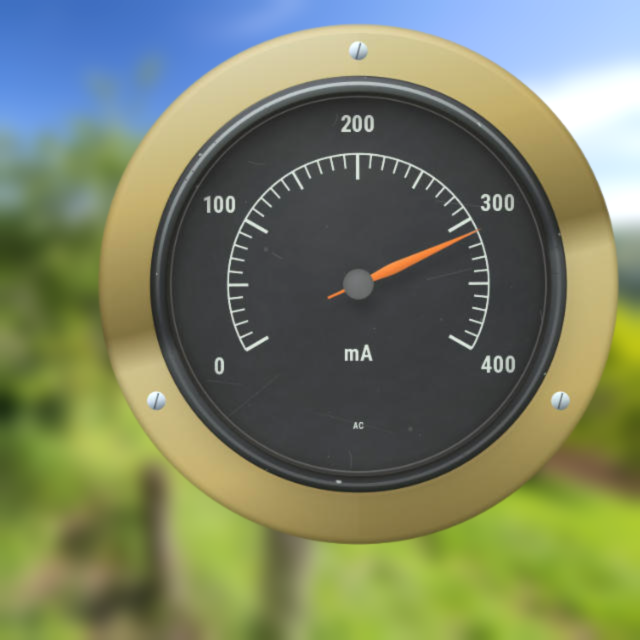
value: 310 (mA)
